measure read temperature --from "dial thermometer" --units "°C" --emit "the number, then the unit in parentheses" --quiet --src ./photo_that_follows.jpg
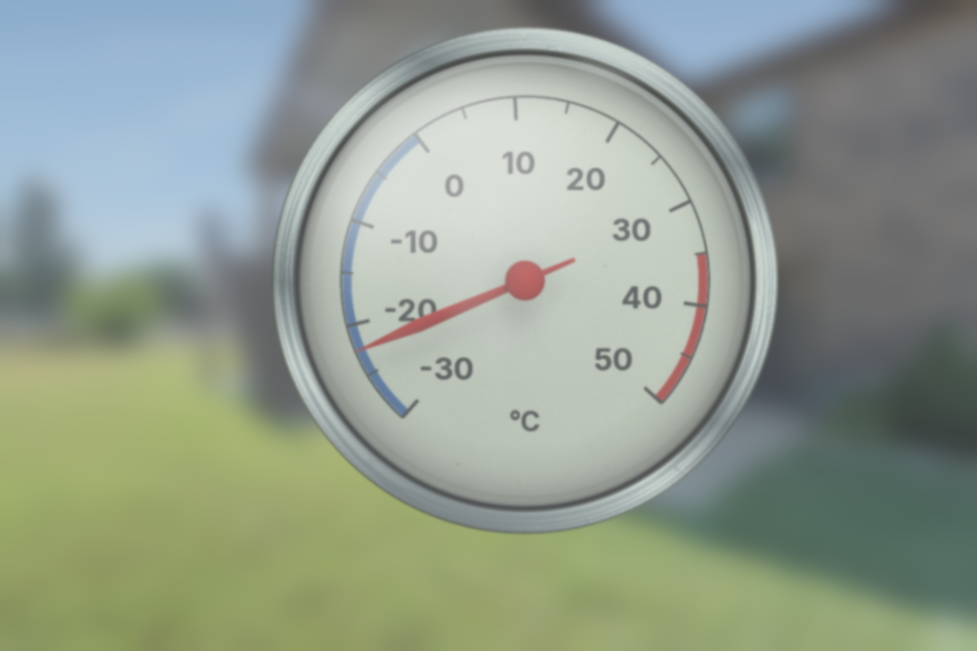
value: -22.5 (°C)
